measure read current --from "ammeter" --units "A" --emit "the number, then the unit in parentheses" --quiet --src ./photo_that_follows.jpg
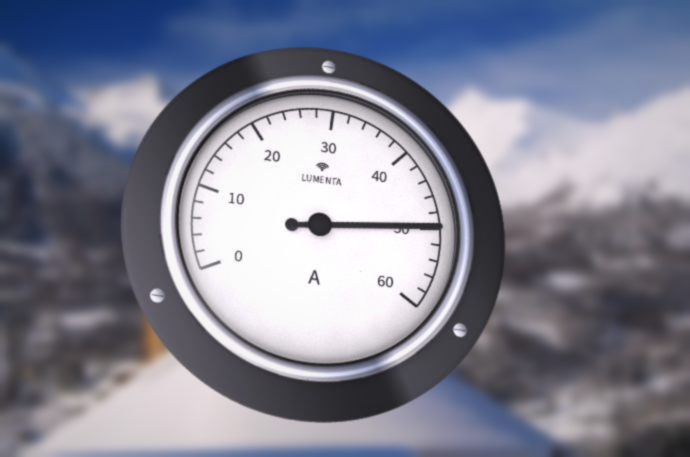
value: 50 (A)
